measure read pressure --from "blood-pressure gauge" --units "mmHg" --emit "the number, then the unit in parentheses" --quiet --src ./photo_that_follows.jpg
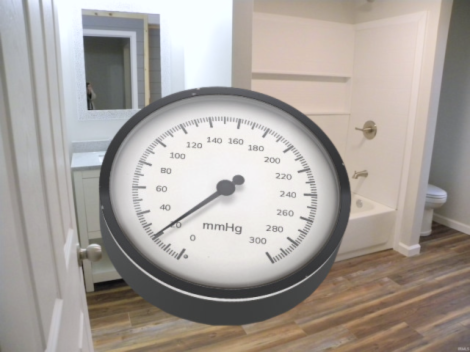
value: 20 (mmHg)
